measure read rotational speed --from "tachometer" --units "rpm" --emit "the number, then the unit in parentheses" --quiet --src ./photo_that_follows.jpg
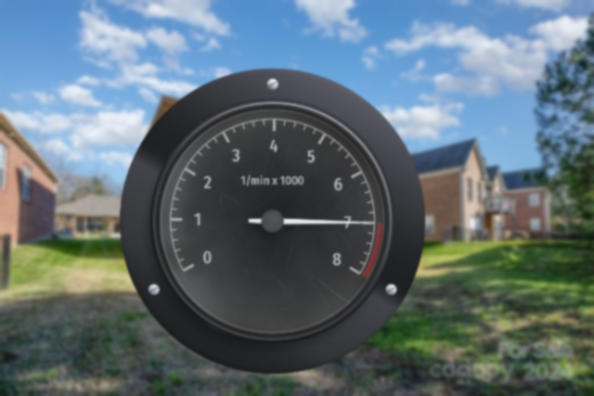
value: 7000 (rpm)
